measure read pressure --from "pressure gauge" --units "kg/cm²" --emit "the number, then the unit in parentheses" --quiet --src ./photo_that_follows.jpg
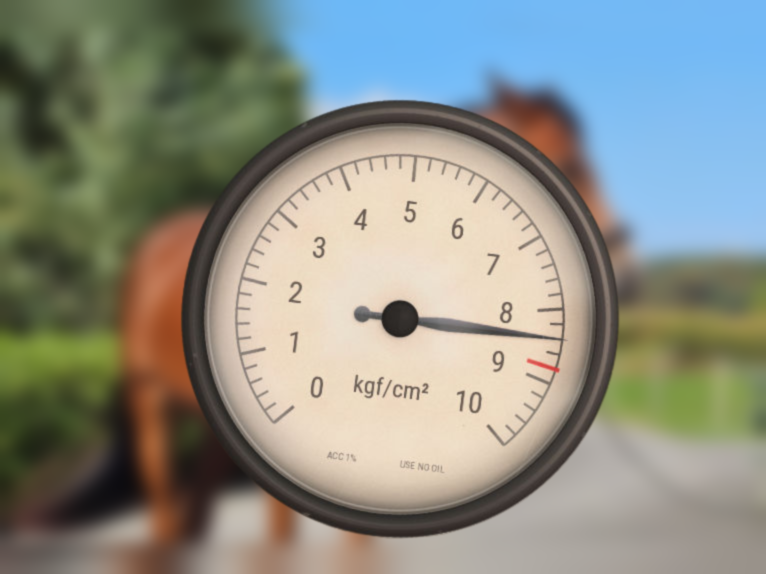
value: 8.4 (kg/cm²)
